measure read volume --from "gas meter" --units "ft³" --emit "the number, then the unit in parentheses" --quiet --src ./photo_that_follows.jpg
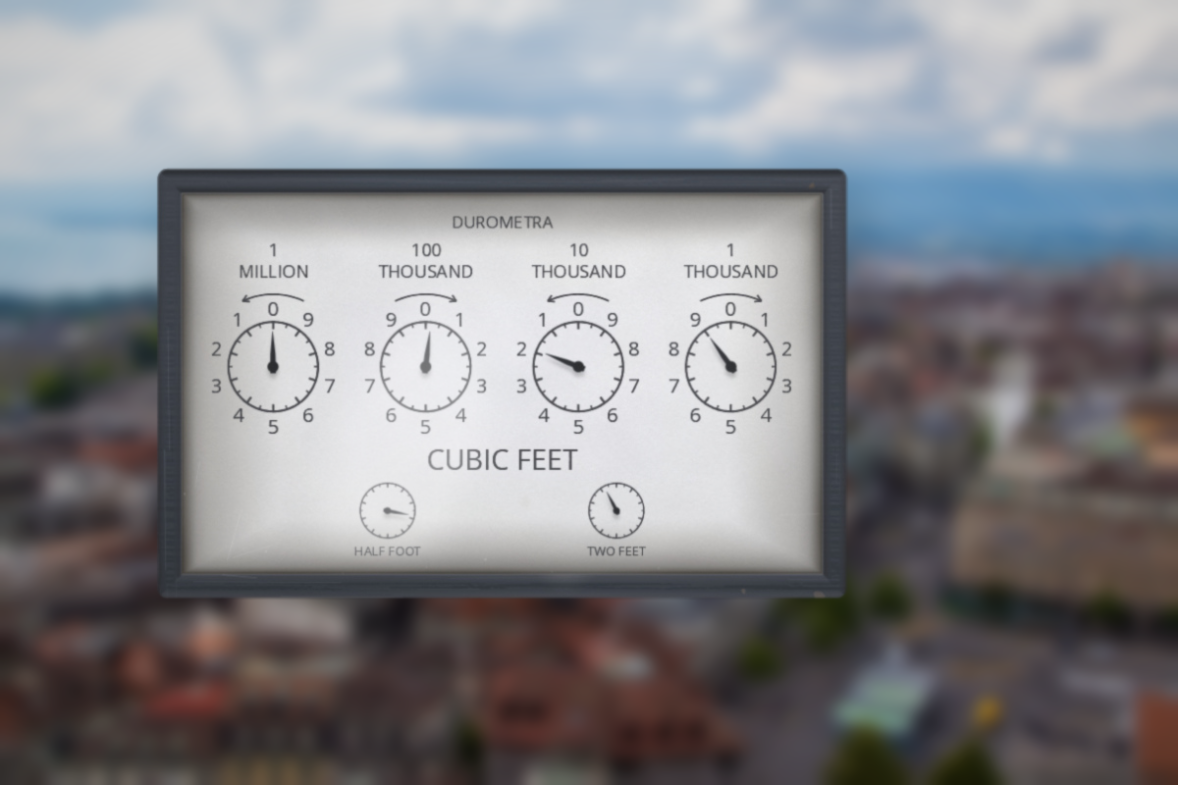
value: 1900 (ft³)
